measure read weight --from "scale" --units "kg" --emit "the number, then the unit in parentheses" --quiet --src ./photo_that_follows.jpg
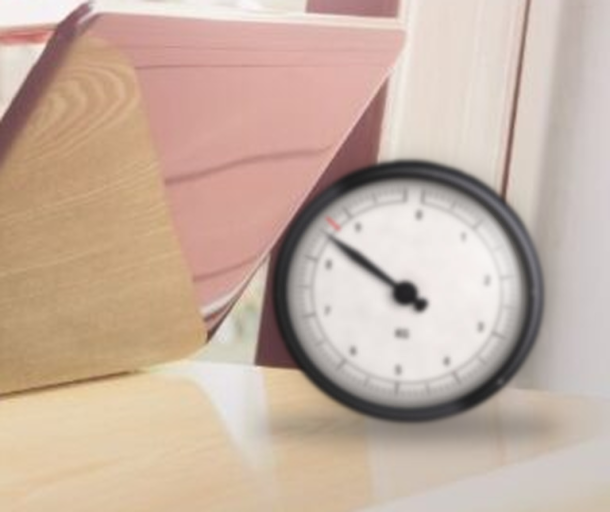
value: 8.5 (kg)
